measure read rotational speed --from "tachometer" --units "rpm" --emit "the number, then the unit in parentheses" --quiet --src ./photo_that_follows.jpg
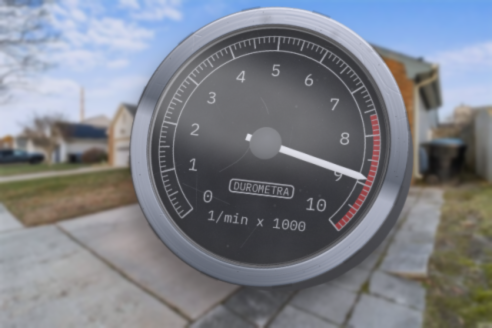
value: 8900 (rpm)
